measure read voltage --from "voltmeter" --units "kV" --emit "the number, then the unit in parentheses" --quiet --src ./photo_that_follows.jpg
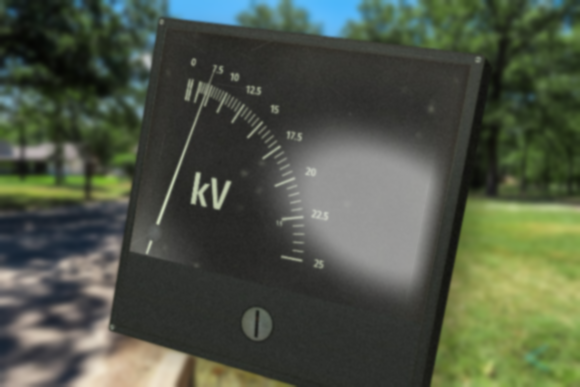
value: 7.5 (kV)
